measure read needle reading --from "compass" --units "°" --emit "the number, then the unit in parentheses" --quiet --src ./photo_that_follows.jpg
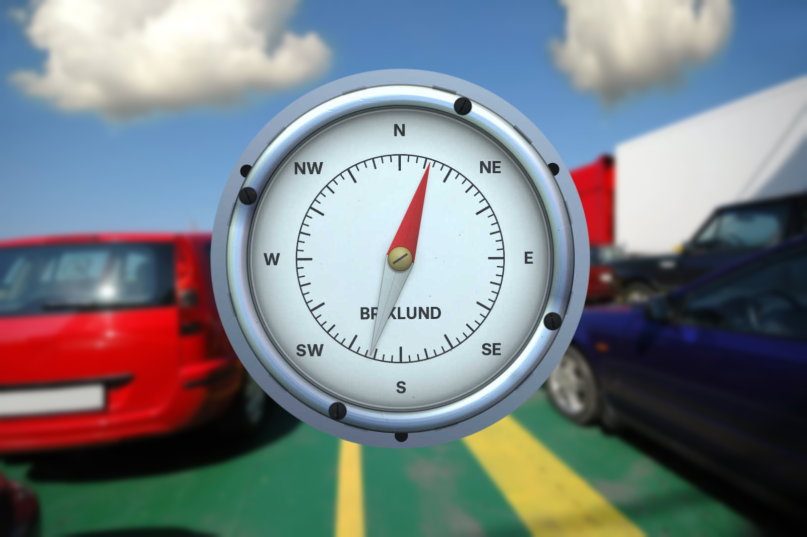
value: 17.5 (°)
